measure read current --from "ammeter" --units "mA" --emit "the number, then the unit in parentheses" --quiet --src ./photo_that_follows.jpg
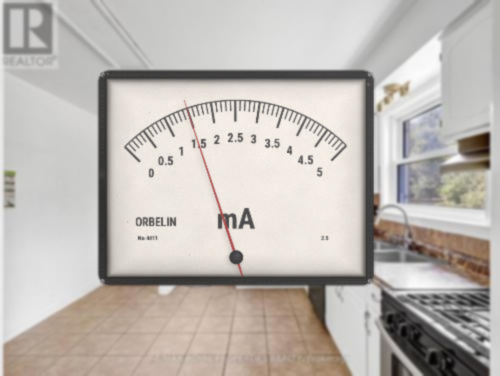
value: 1.5 (mA)
